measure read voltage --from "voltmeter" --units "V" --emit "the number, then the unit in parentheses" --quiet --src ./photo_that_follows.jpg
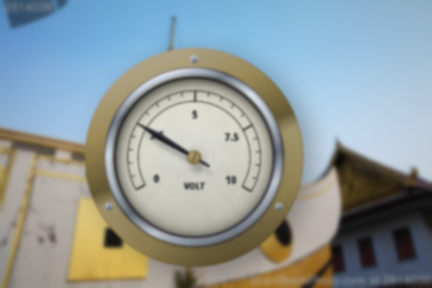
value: 2.5 (V)
